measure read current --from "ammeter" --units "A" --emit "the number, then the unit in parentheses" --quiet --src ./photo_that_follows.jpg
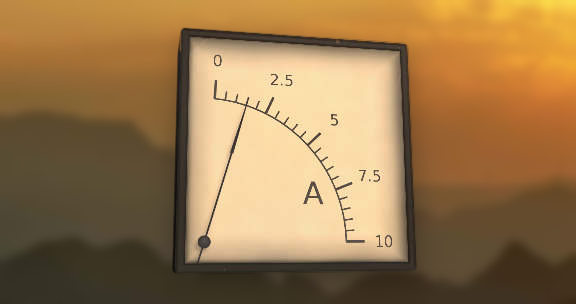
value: 1.5 (A)
